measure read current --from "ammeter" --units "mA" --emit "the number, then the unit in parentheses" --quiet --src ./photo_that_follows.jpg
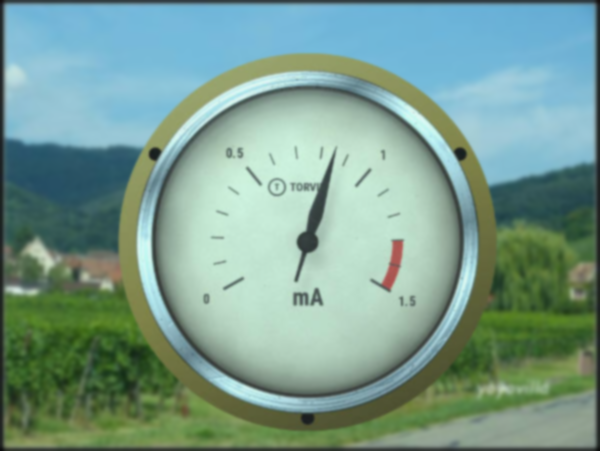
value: 0.85 (mA)
